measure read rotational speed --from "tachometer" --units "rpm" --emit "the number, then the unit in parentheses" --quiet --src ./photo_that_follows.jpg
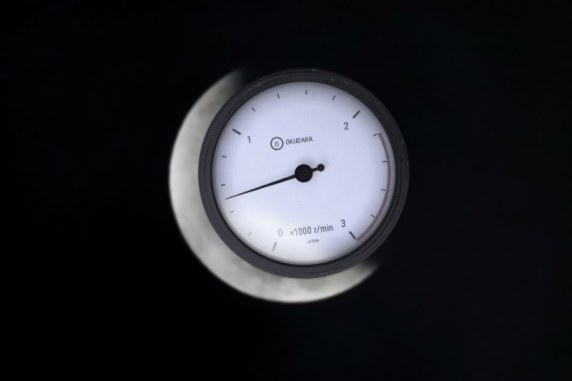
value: 500 (rpm)
